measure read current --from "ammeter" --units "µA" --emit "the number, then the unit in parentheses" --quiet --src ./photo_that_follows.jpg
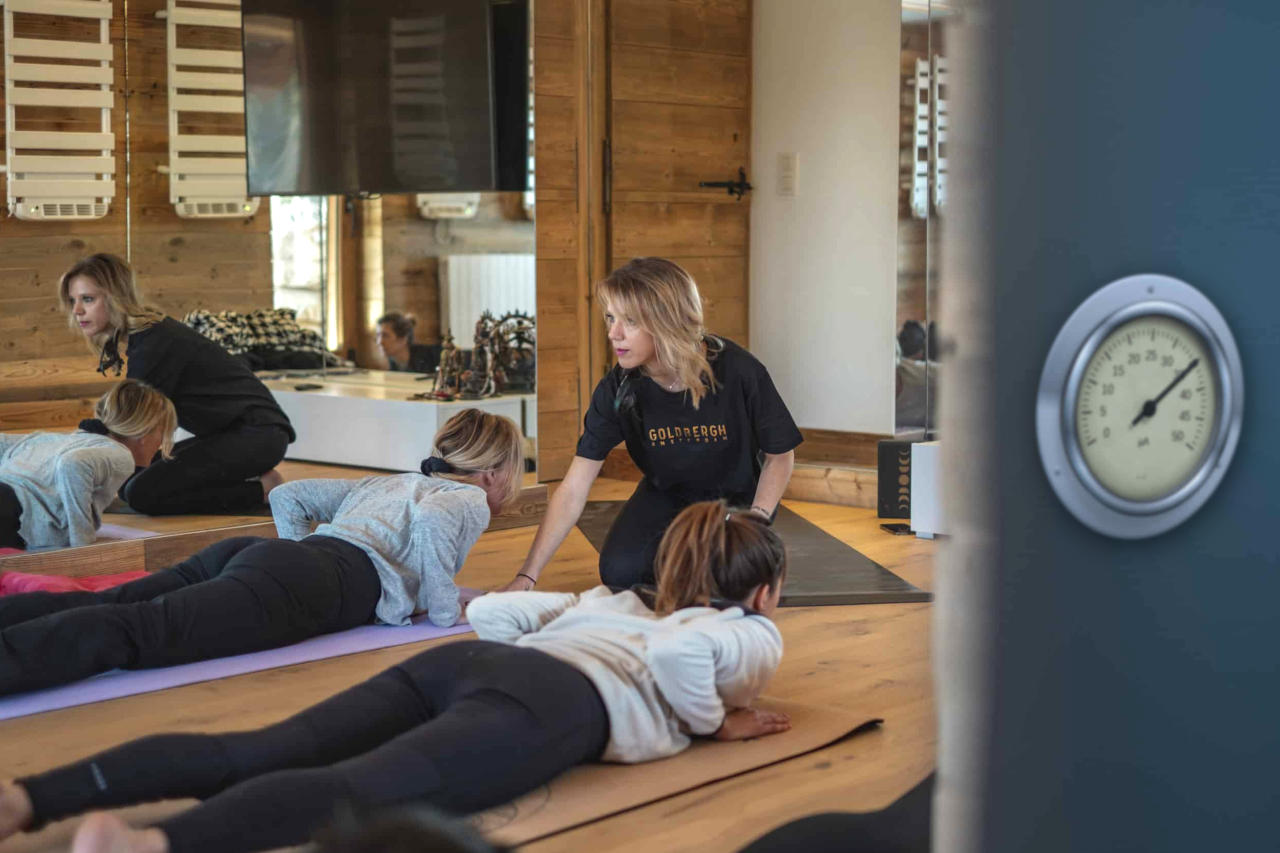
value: 35 (µA)
